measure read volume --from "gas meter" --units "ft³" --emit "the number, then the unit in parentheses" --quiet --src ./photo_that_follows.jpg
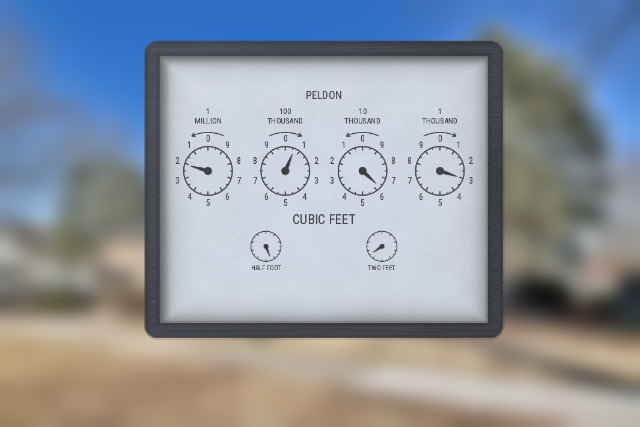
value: 206300 (ft³)
